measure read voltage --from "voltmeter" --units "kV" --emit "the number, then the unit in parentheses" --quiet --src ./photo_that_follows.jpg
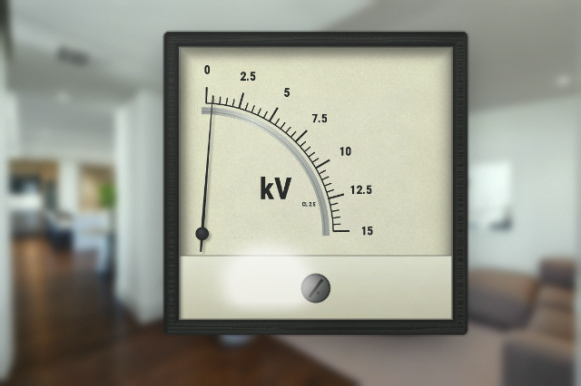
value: 0.5 (kV)
